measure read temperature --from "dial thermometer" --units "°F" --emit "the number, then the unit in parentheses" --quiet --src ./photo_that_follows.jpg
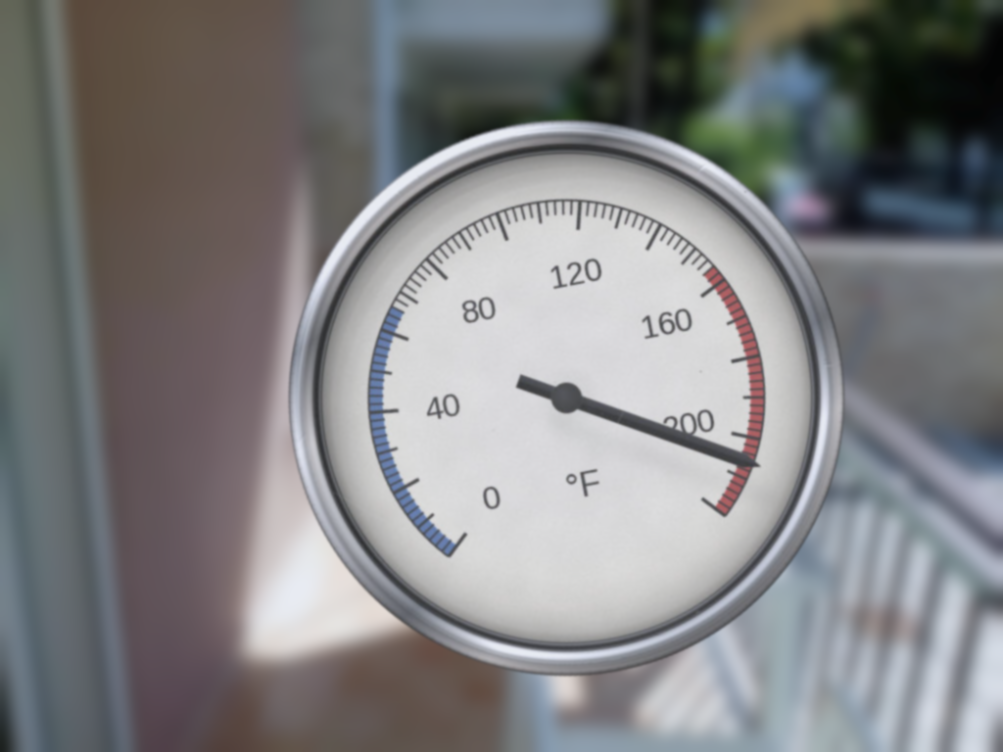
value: 206 (°F)
